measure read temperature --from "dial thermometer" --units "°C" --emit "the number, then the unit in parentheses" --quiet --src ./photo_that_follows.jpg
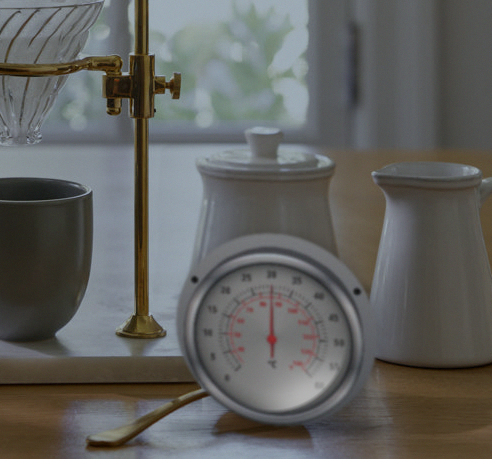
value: 30 (°C)
